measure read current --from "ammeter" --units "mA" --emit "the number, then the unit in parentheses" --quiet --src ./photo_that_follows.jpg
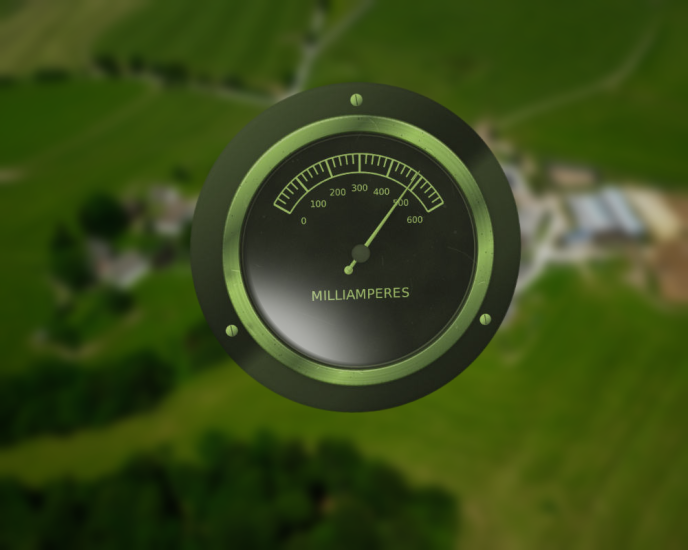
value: 480 (mA)
